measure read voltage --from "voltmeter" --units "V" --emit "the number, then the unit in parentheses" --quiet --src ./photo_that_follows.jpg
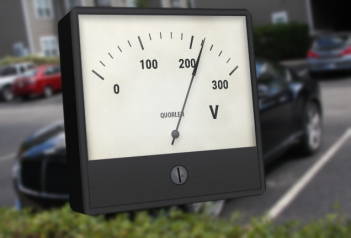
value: 220 (V)
